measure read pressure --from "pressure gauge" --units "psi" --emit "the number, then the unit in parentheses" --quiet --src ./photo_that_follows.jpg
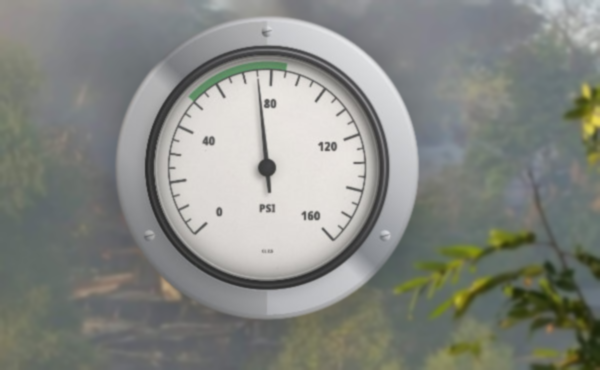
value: 75 (psi)
